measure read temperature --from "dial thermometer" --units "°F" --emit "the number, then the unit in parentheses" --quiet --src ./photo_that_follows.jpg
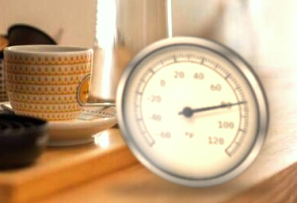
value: 80 (°F)
